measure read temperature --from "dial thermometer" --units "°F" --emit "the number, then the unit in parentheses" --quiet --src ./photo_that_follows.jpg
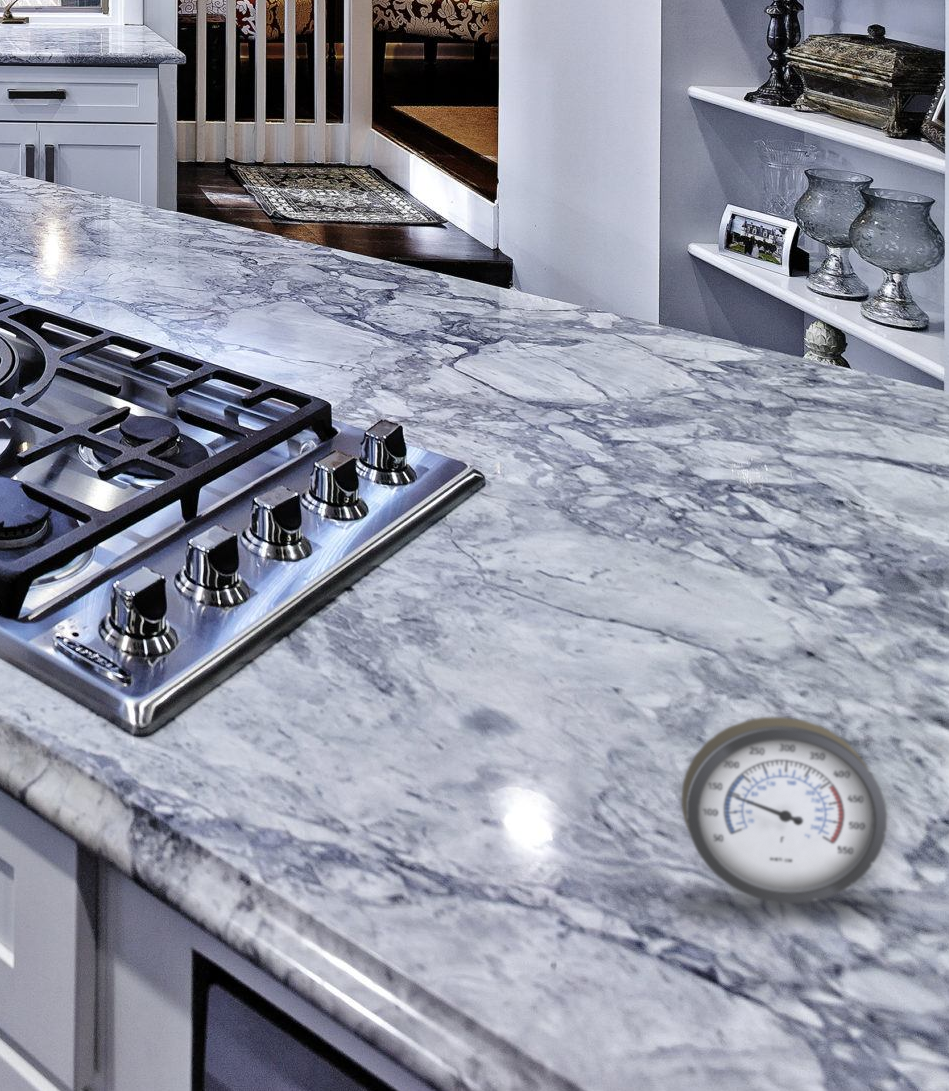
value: 150 (°F)
